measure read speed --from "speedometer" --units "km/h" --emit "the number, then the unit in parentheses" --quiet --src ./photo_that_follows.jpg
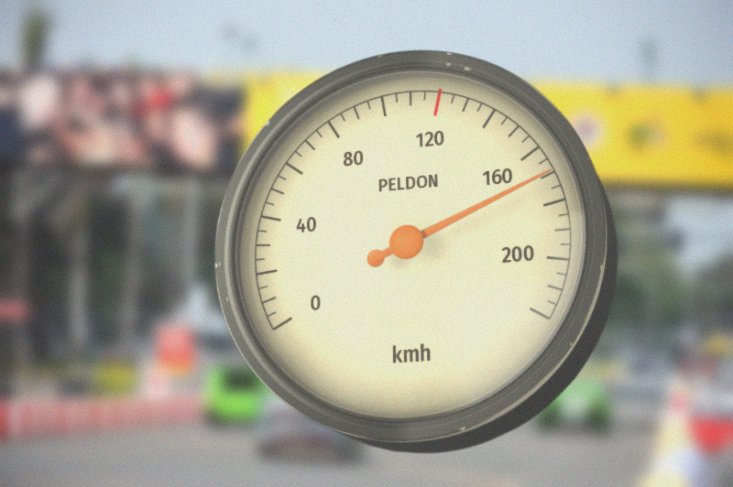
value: 170 (km/h)
